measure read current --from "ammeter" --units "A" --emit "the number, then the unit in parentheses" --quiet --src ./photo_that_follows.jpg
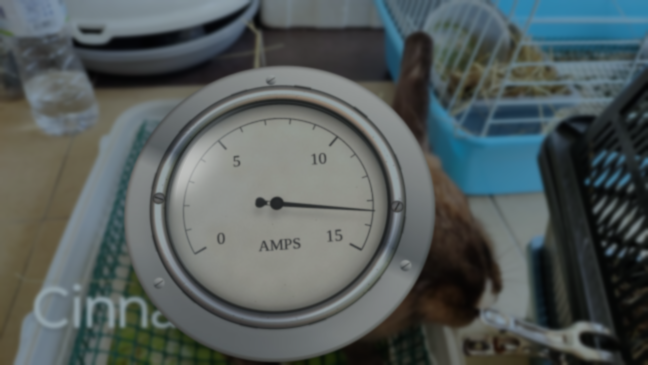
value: 13.5 (A)
